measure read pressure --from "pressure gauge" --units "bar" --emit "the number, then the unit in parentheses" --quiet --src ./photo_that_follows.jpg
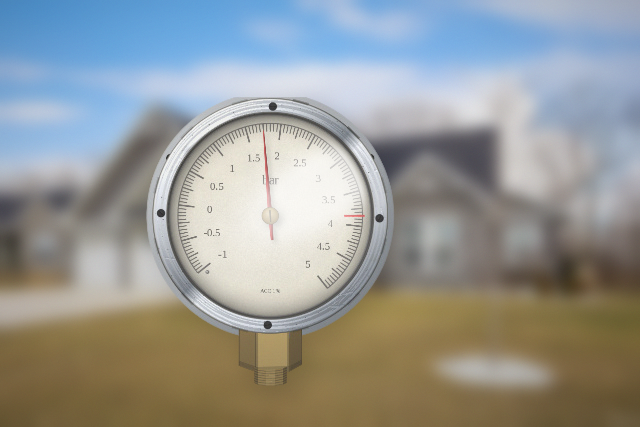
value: 1.75 (bar)
